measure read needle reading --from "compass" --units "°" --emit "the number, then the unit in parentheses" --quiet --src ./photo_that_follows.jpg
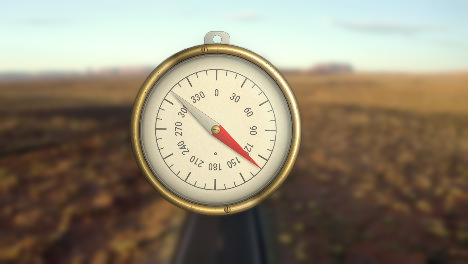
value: 130 (°)
